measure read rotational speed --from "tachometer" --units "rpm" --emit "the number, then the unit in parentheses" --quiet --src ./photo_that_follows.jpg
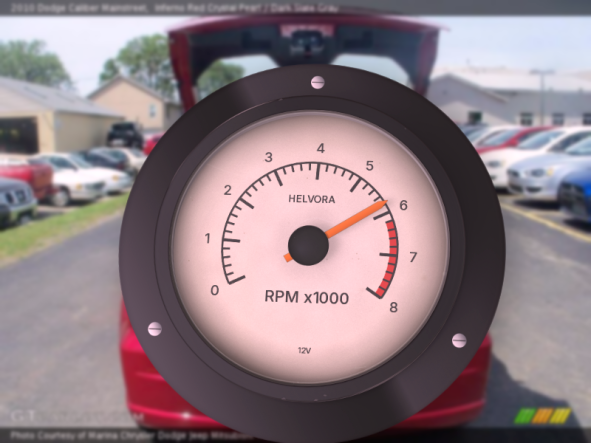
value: 5800 (rpm)
